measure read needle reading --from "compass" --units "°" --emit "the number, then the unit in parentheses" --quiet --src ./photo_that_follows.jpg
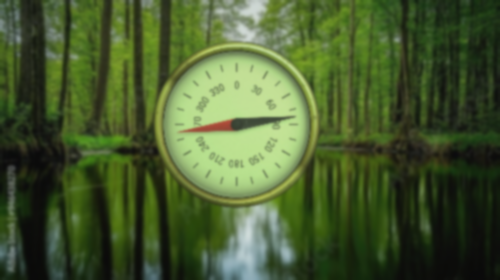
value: 262.5 (°)
